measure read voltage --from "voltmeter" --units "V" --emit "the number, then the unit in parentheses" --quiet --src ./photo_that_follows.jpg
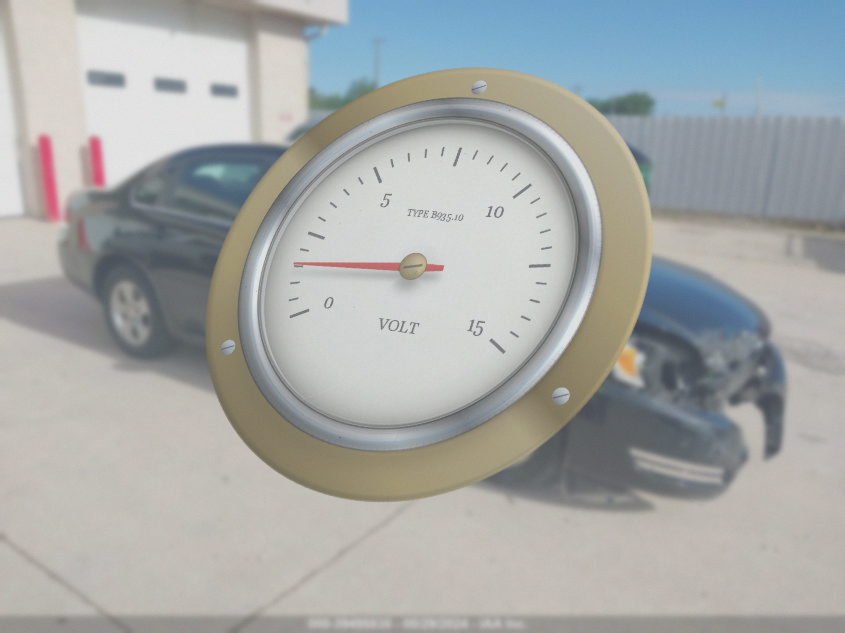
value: 1.5 (V)
